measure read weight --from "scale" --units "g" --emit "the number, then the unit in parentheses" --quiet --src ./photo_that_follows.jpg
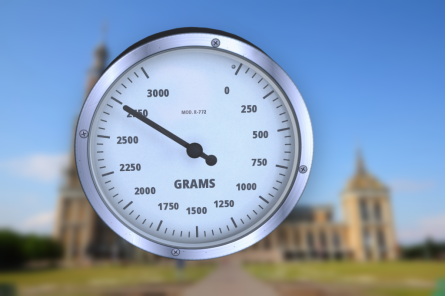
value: 2750 (g)
